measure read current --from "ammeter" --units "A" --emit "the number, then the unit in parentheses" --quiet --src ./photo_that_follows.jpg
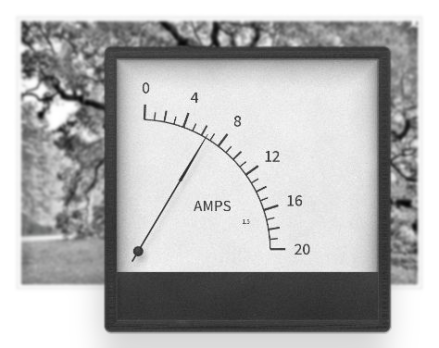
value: 6.5 (A)
